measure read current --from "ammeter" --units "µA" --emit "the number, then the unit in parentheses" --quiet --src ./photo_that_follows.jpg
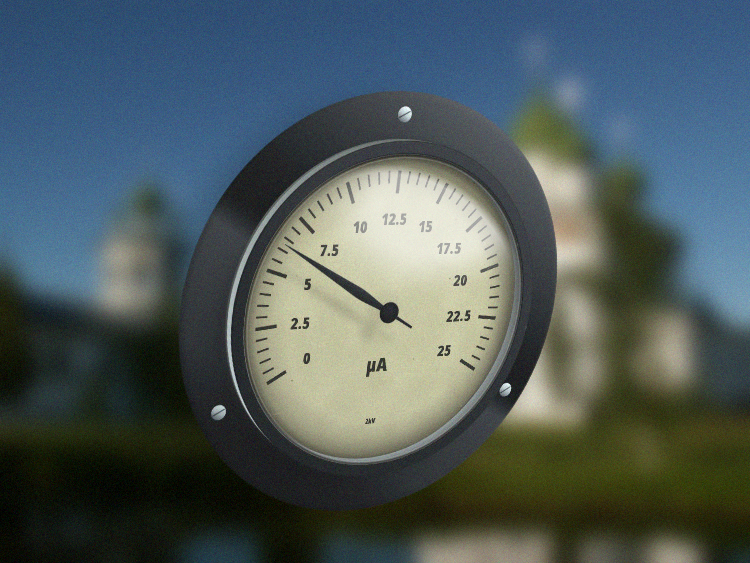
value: 6.25 (µA)
